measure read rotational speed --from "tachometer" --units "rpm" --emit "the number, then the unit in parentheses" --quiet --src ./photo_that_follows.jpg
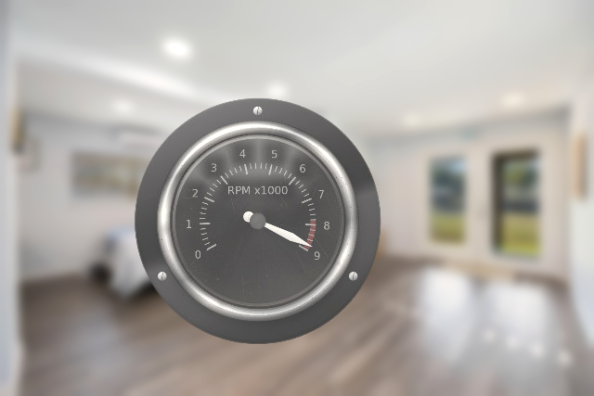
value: 8800 (rpm)
